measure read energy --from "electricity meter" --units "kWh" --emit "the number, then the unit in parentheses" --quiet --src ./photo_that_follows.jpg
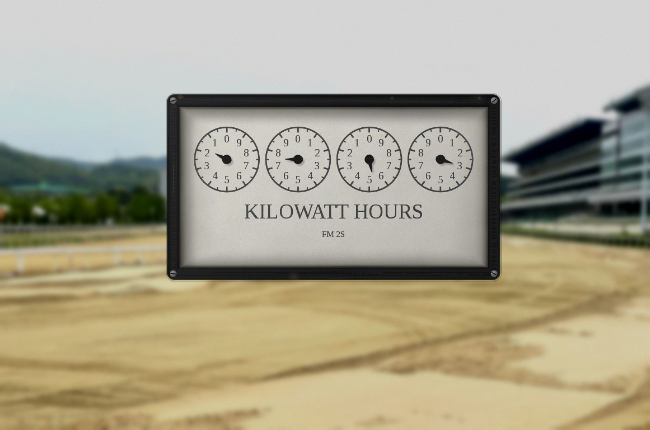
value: 1753 (kWh)
